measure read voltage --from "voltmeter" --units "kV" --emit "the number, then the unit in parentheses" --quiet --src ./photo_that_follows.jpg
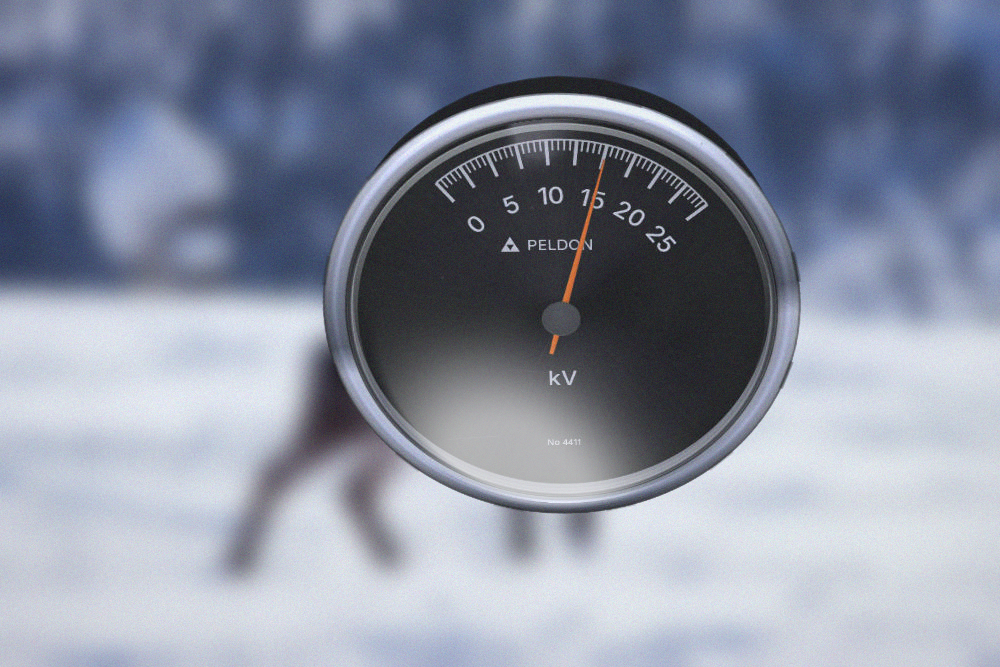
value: 15 (kV)
